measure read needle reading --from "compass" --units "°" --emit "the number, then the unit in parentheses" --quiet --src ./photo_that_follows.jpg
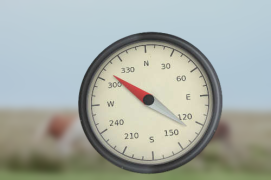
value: 310 (°)
